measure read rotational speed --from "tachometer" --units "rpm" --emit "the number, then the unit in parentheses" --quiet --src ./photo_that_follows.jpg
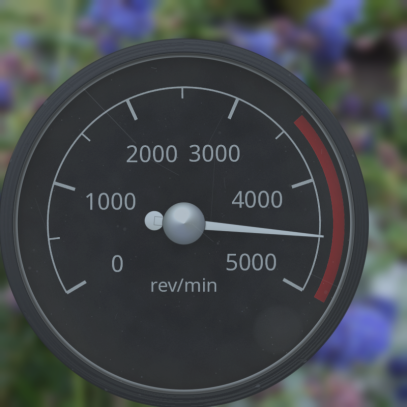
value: 4500 (rpm)
